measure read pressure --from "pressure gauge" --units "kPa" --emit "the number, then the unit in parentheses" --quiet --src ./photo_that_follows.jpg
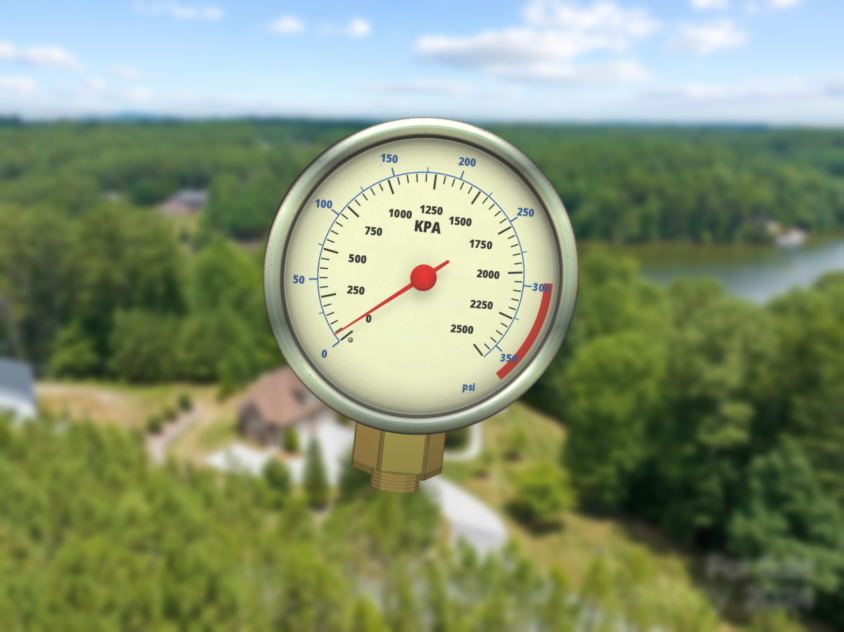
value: 50 (kPa)
